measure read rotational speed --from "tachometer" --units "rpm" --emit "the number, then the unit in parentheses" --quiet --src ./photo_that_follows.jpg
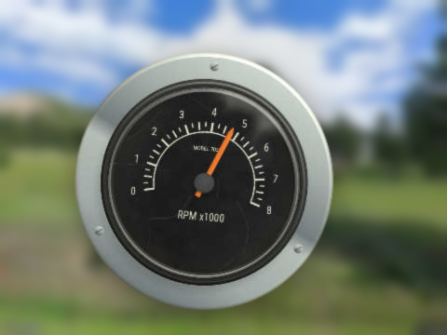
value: 4750 (rpm)
